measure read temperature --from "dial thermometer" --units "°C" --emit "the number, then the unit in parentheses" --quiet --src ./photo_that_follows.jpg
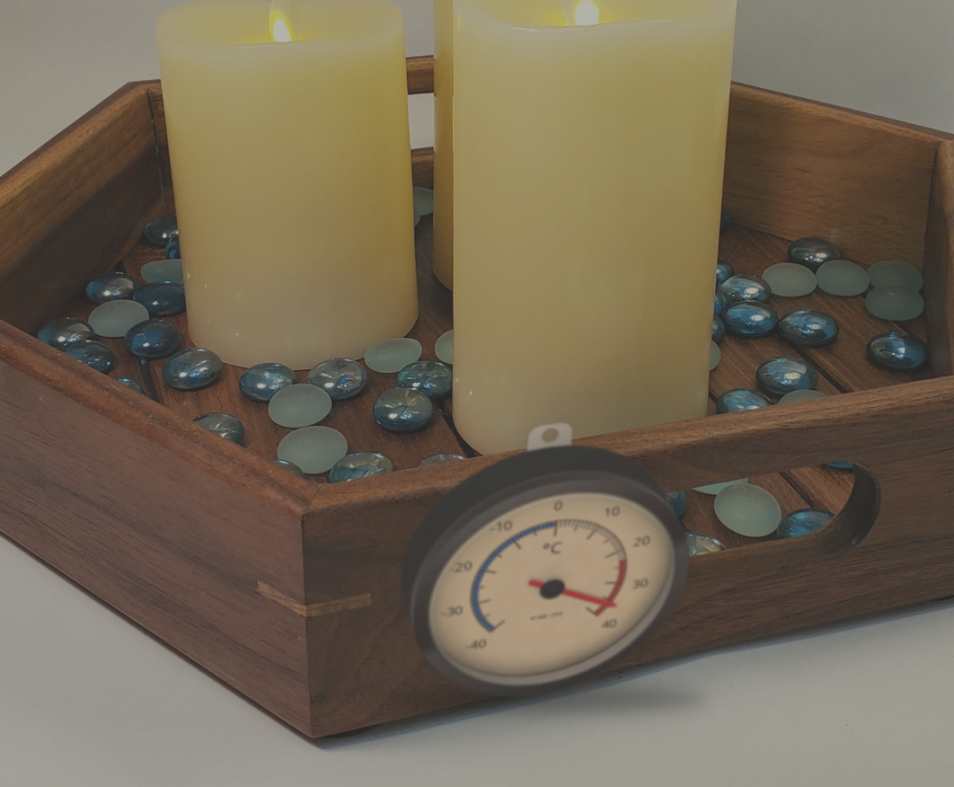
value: 35 (°C)
